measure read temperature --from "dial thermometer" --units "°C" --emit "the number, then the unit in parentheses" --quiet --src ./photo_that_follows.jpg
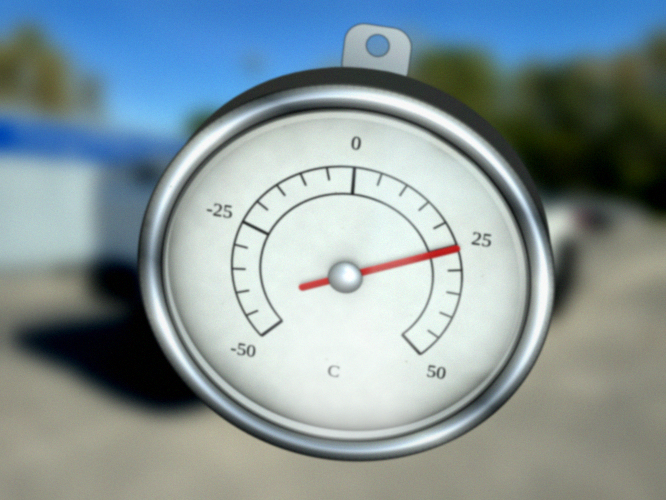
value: 25 (°C)
